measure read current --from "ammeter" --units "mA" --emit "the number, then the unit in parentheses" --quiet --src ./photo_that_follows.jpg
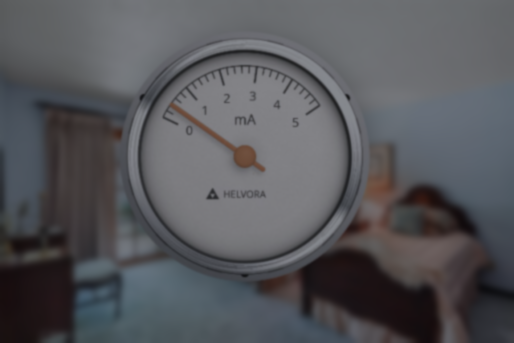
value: 0.4 (mA)
